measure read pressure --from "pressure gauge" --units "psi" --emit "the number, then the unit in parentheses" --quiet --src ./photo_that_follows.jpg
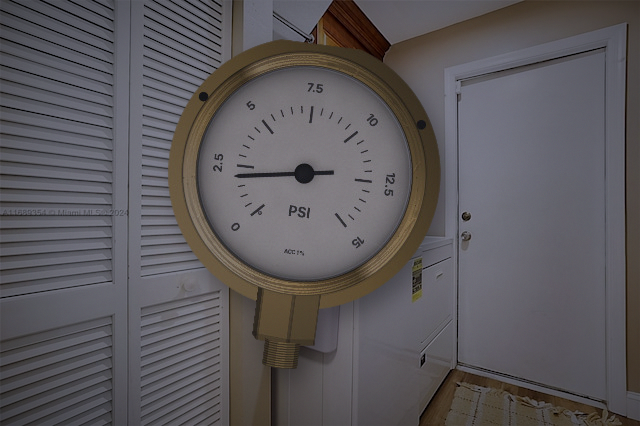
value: 2 (psi)
